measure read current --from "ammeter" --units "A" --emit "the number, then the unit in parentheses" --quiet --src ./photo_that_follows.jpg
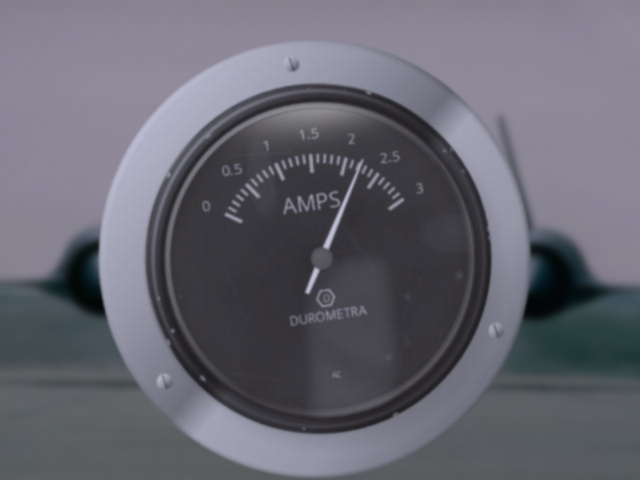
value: 2.2 (A)
